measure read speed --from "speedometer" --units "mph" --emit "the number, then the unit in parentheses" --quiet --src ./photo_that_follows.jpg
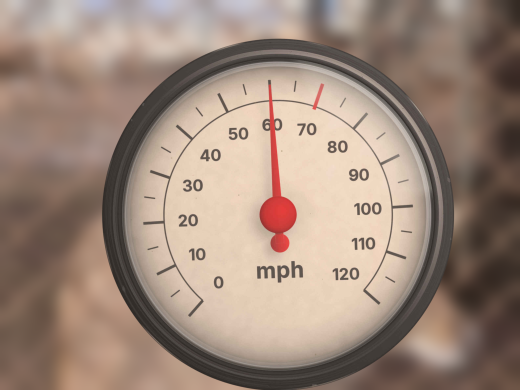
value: 60 (mph)
